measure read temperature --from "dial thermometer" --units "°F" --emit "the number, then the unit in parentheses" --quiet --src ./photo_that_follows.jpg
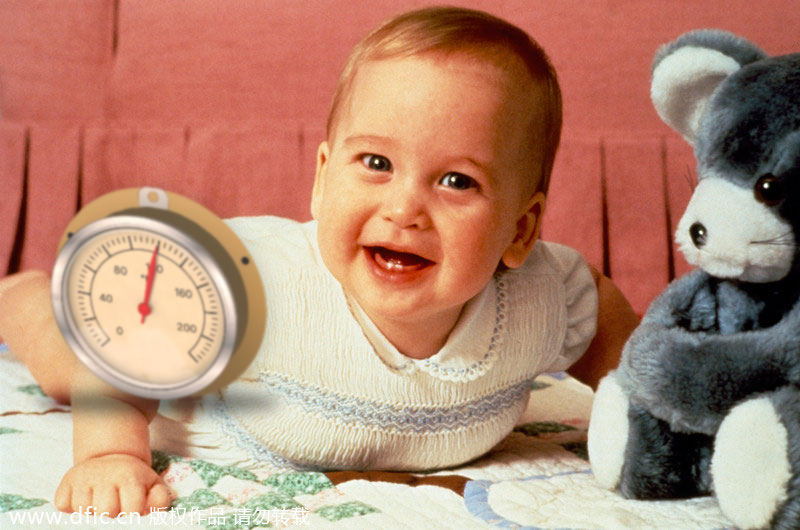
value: 120 (°F)
